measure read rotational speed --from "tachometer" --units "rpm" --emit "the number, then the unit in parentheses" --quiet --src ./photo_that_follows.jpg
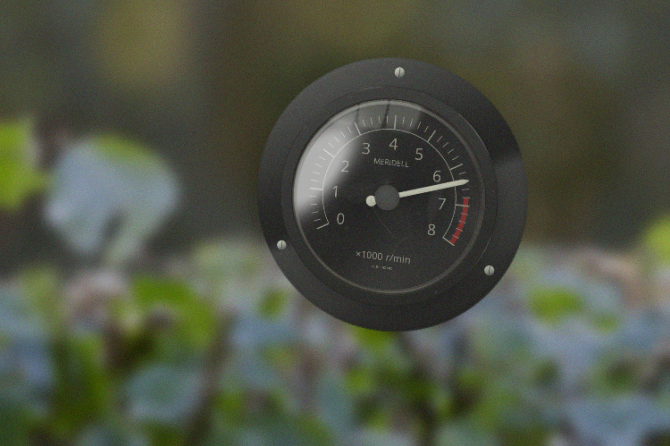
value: 6400 (rpm)
